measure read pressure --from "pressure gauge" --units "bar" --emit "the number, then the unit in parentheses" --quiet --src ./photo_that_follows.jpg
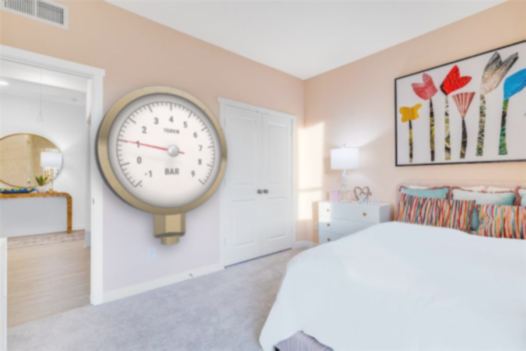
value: 1 (bar)
